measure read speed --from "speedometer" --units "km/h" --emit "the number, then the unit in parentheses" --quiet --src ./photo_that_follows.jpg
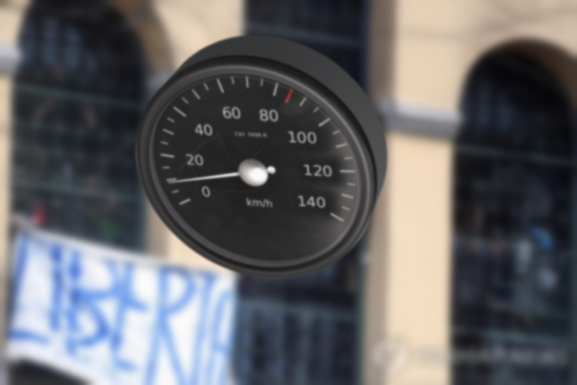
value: 10 (km/h)
